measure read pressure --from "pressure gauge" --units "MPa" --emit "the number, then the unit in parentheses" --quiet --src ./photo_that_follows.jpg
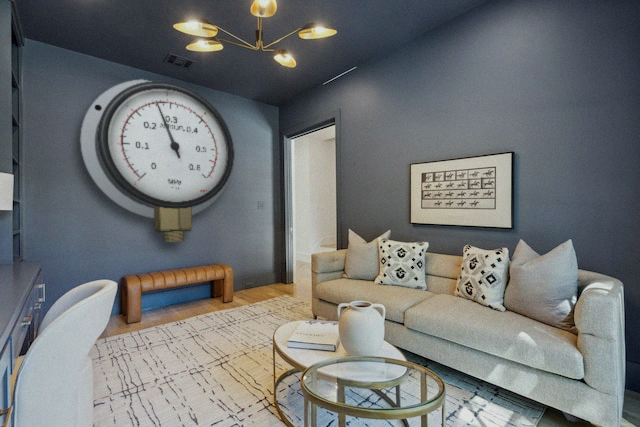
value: 0.26 (MPa)
